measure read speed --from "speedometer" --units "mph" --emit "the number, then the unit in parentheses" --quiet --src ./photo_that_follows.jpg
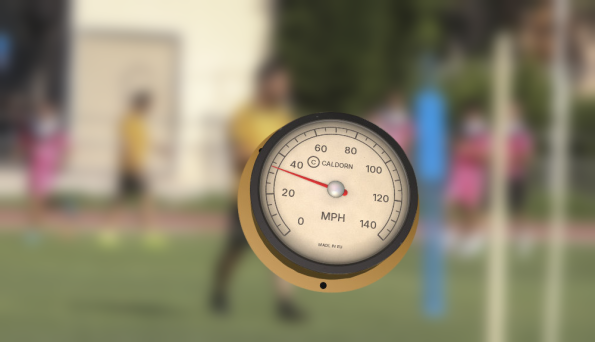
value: 32.5 (mph)
